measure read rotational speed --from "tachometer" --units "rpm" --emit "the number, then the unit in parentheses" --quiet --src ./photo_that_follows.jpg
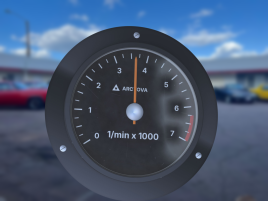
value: 3625 (rpm)
